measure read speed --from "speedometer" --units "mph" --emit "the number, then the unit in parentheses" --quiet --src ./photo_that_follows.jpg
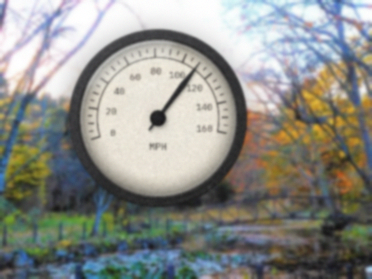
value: 110 (mph)
